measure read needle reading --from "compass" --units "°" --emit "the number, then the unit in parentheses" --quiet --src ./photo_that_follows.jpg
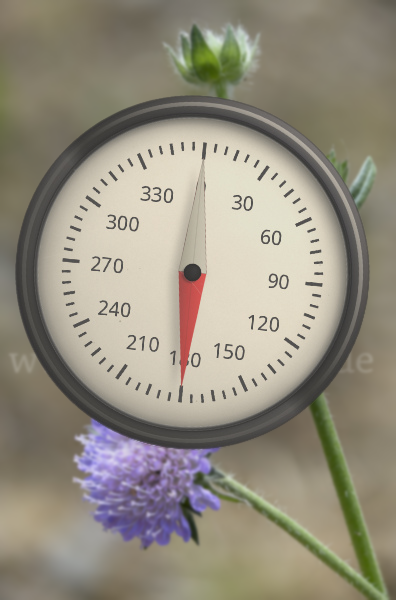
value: 180 (°)
